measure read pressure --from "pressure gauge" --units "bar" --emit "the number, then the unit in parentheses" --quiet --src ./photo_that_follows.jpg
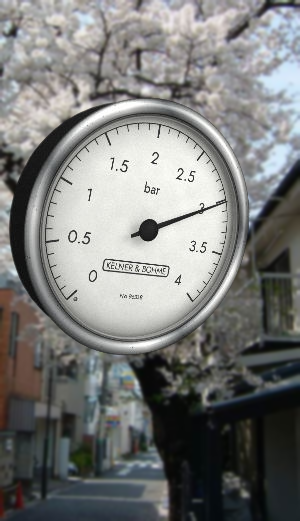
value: 3 (bar)
